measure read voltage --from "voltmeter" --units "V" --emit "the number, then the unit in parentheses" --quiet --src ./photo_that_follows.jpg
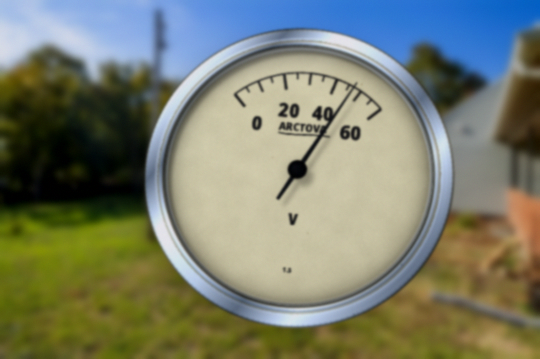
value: 47.5 (V)
